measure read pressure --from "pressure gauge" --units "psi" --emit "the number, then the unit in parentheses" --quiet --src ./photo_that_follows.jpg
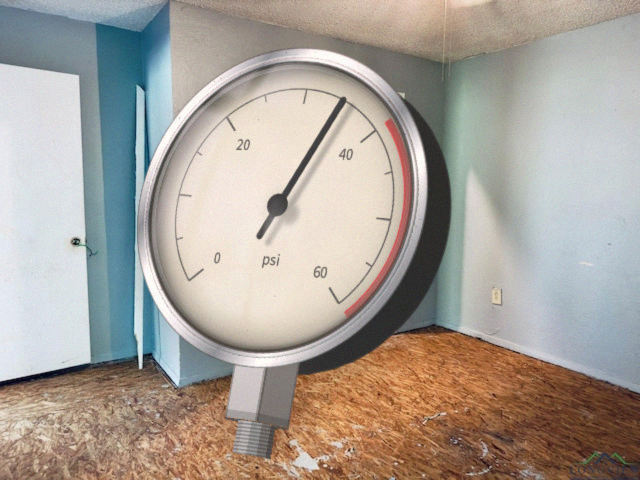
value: 35 (psi)
